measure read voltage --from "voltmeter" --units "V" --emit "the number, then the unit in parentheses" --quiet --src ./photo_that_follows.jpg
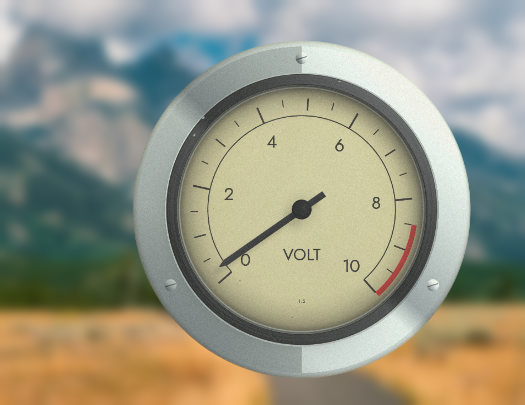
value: 0.25 (V)
